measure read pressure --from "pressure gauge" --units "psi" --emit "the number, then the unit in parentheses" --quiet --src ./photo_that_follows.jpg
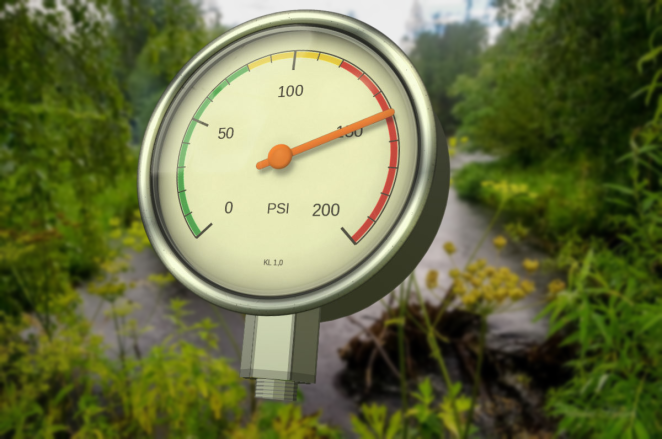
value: 150 (psi)
